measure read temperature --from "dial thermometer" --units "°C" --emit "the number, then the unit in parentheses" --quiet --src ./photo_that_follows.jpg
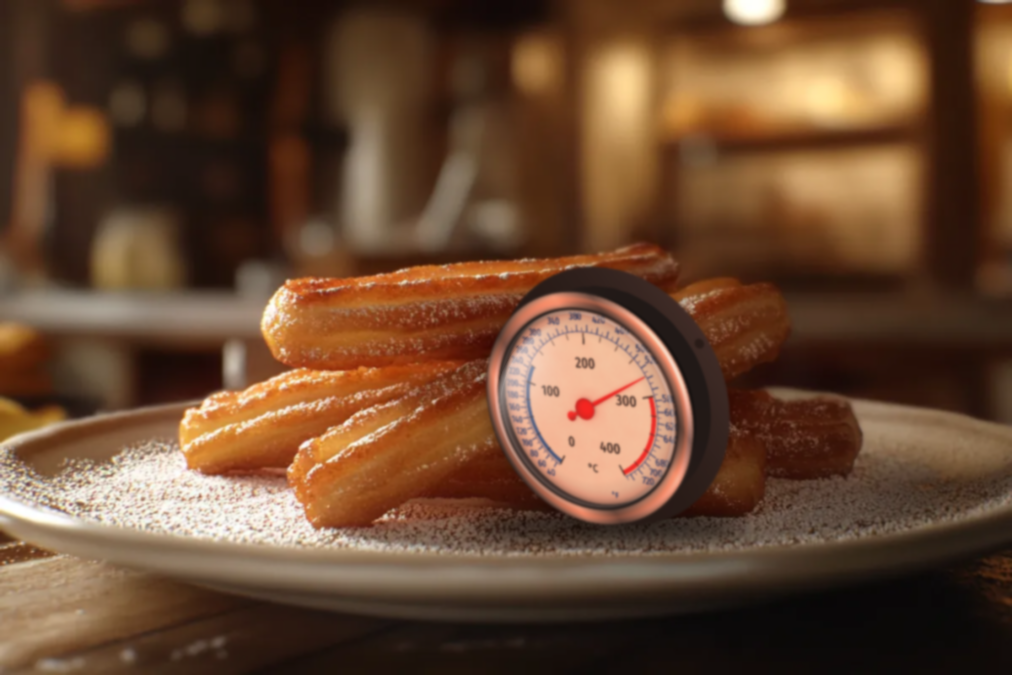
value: 280 (°C)
